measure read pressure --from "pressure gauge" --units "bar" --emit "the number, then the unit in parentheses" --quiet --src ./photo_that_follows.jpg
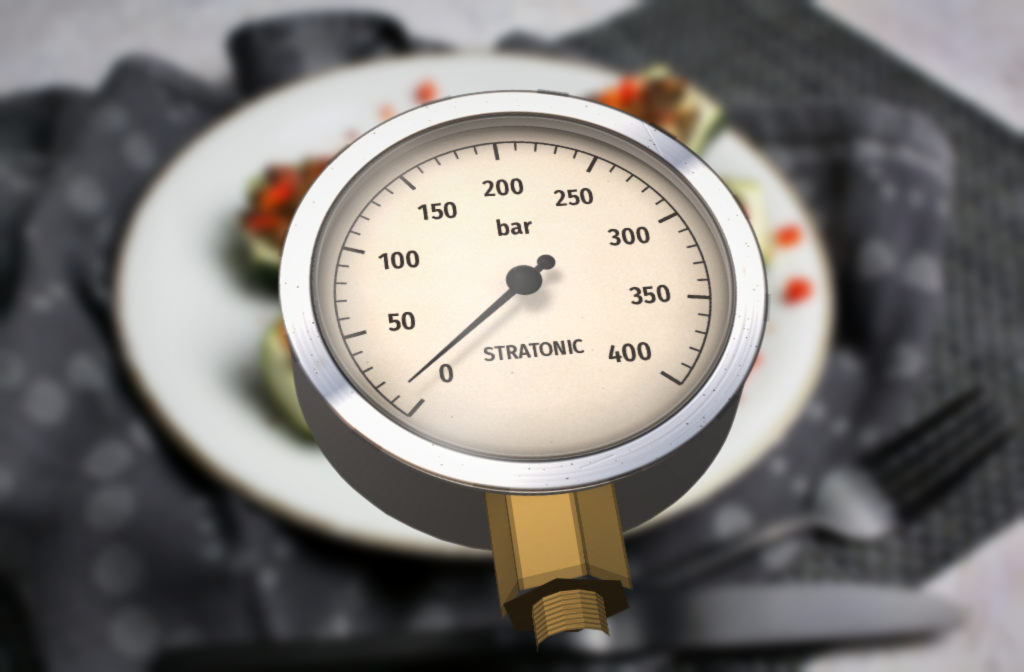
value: 10 (bar)
